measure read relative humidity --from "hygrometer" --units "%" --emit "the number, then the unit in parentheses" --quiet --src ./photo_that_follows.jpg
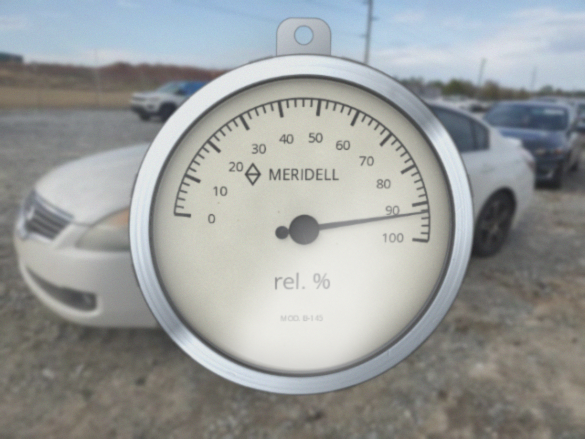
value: 92 (%)
